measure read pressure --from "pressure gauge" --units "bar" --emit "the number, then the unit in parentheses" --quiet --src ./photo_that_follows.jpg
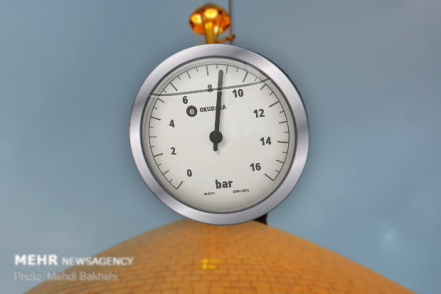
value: 8.75 (bar)
